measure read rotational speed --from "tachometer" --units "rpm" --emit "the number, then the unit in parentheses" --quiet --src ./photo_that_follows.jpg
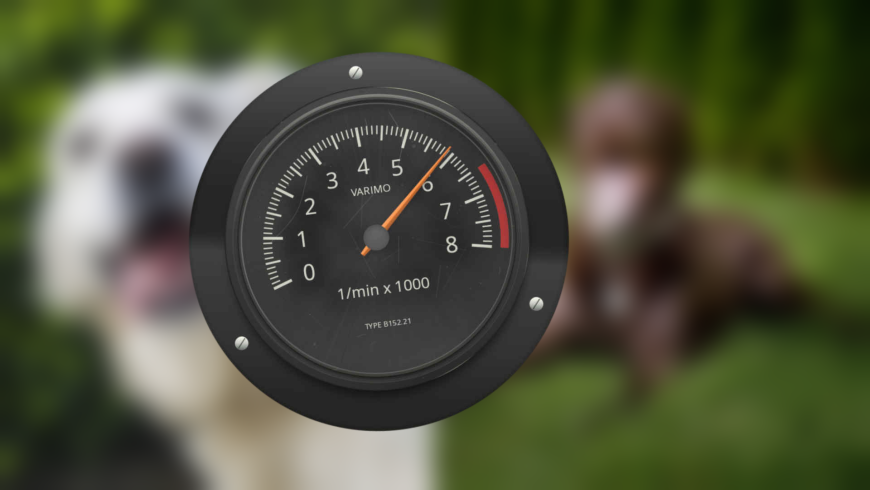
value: 5900 (rpm)
